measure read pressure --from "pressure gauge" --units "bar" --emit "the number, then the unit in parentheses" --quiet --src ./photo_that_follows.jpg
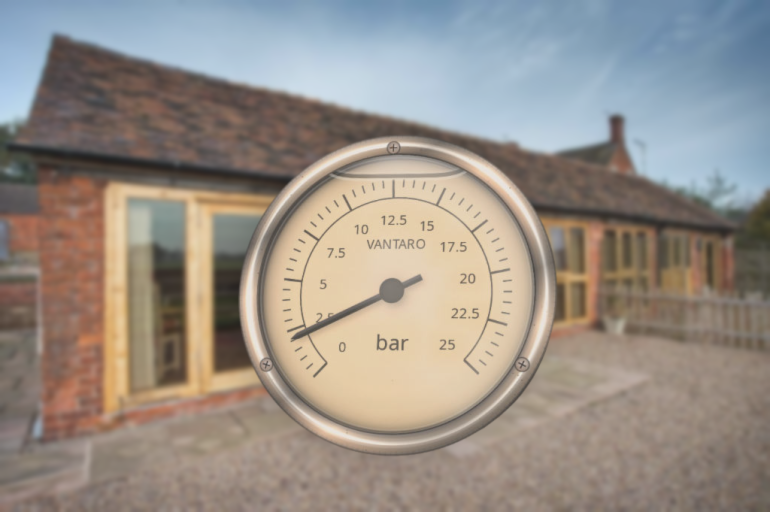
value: 2 (bar)
